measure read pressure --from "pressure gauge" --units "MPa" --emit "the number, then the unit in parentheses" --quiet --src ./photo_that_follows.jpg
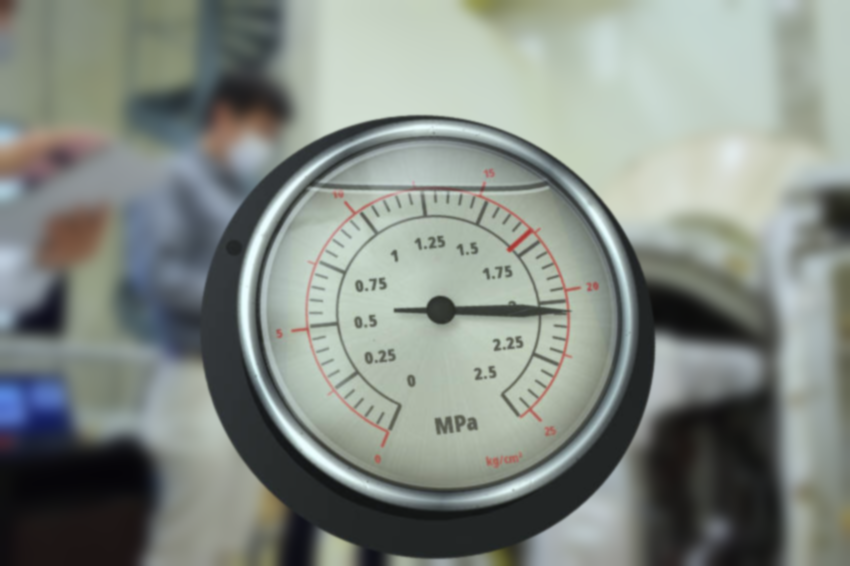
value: 2.05 (MPa)
